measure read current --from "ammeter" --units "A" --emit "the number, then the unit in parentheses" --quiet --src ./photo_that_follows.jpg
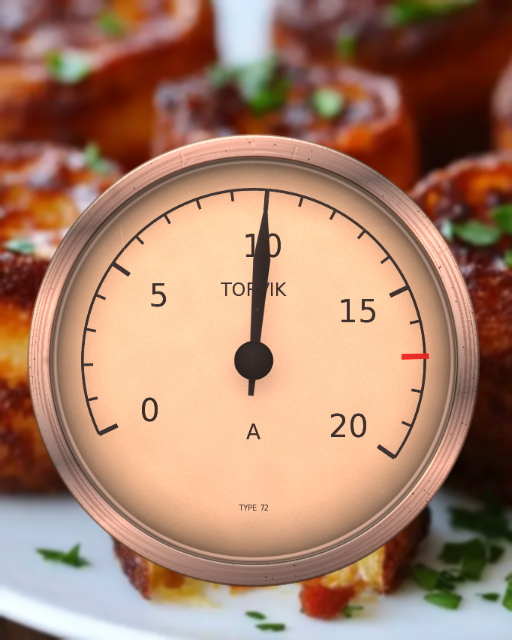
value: 10 (A)
